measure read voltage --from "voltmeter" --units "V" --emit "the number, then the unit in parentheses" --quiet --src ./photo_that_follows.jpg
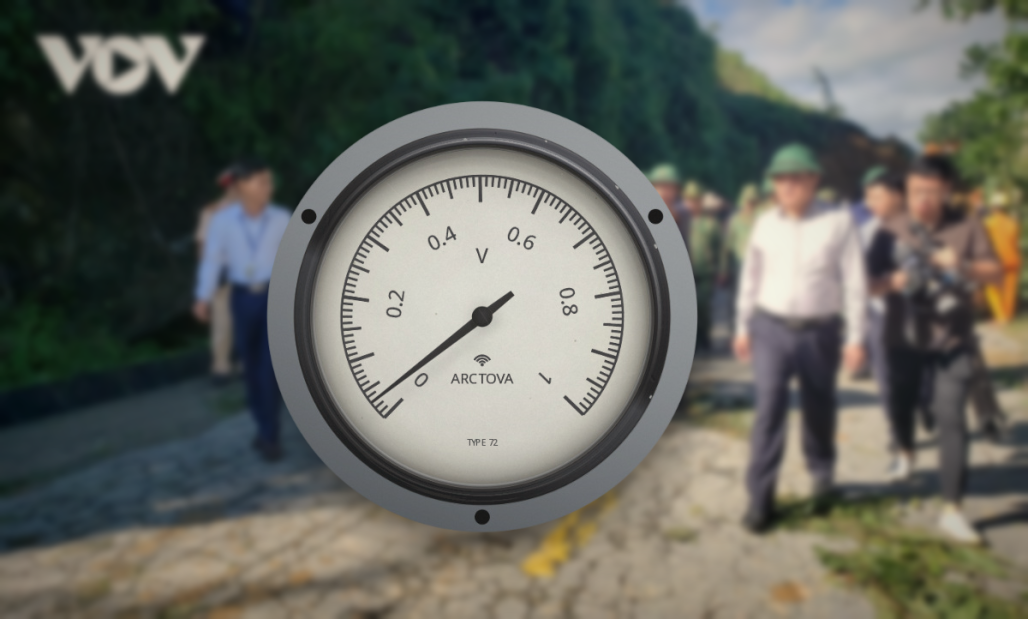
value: 0.03 (V)
